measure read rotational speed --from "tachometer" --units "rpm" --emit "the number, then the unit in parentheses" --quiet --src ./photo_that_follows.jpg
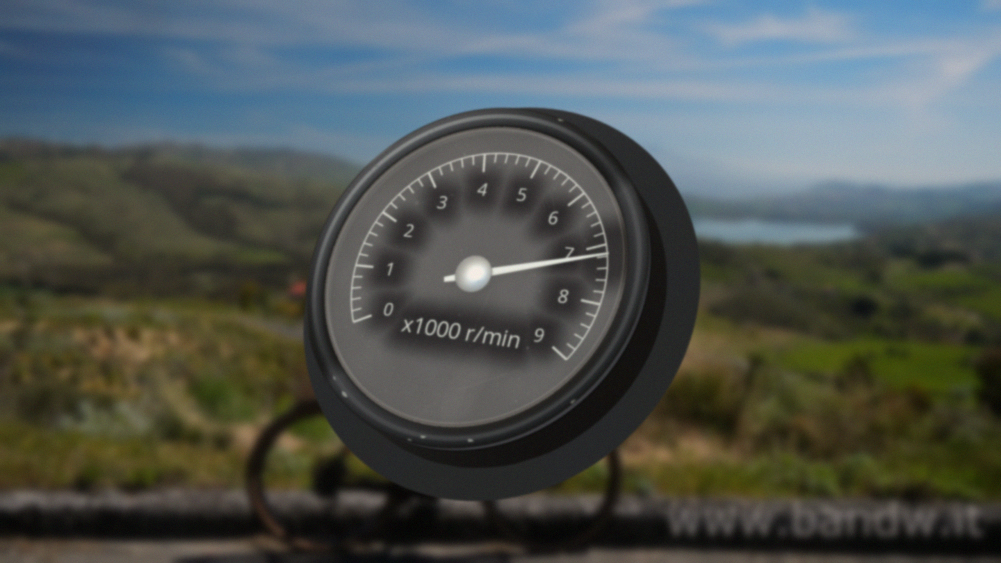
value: 7200 (rpm)
